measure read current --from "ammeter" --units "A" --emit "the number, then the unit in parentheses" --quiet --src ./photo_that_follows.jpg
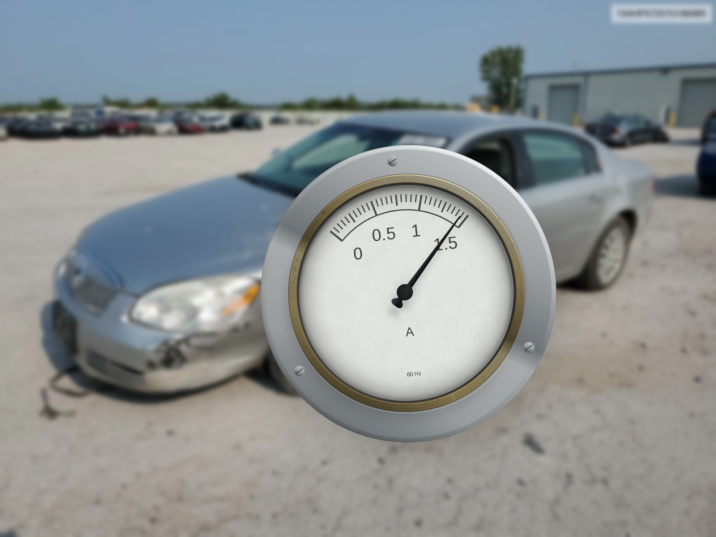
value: 1.45 (A)
